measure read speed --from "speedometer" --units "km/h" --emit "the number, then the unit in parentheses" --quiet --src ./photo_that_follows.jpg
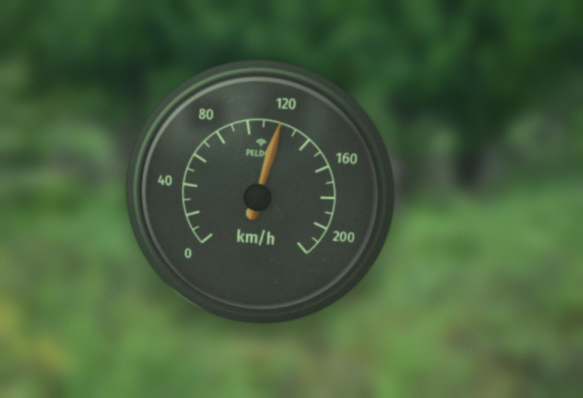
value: 120 (km/h)
